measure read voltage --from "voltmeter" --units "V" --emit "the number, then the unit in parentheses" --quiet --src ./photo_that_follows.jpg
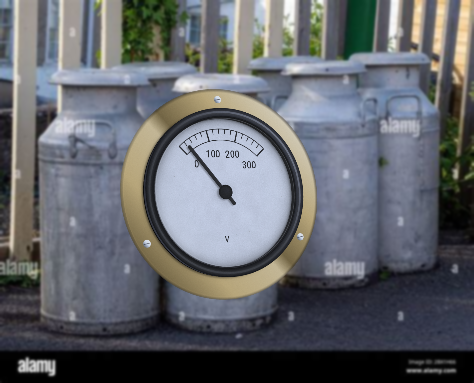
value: 20 (V)
